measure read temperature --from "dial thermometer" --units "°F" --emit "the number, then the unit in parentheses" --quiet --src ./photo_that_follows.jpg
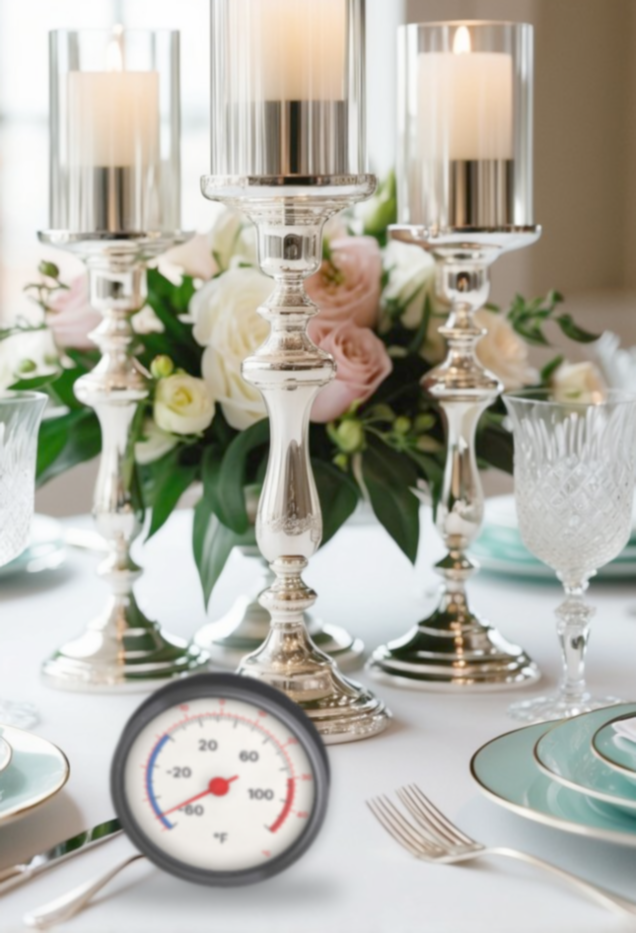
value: -50 (°F)
